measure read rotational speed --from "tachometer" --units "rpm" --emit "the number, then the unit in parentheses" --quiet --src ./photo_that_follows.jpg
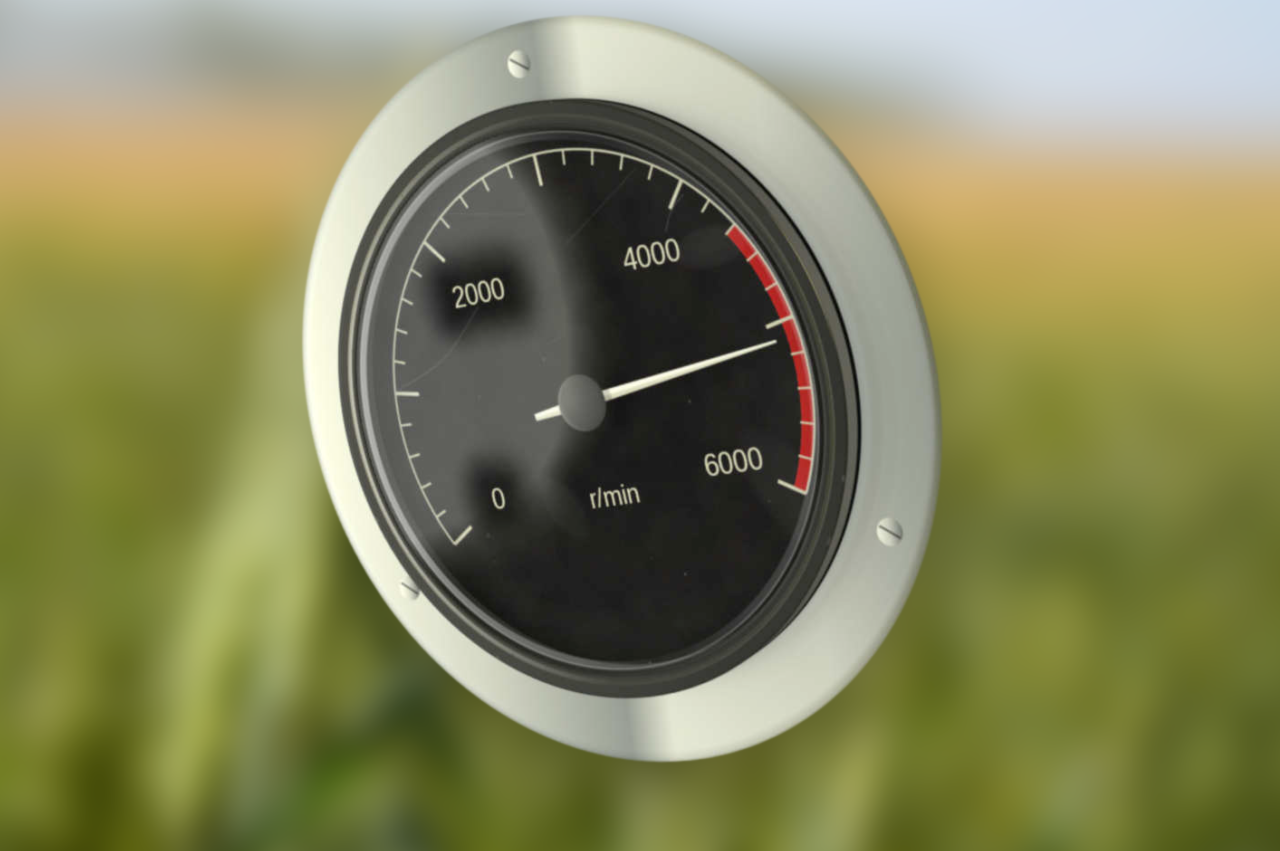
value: 5100 (rpm)
